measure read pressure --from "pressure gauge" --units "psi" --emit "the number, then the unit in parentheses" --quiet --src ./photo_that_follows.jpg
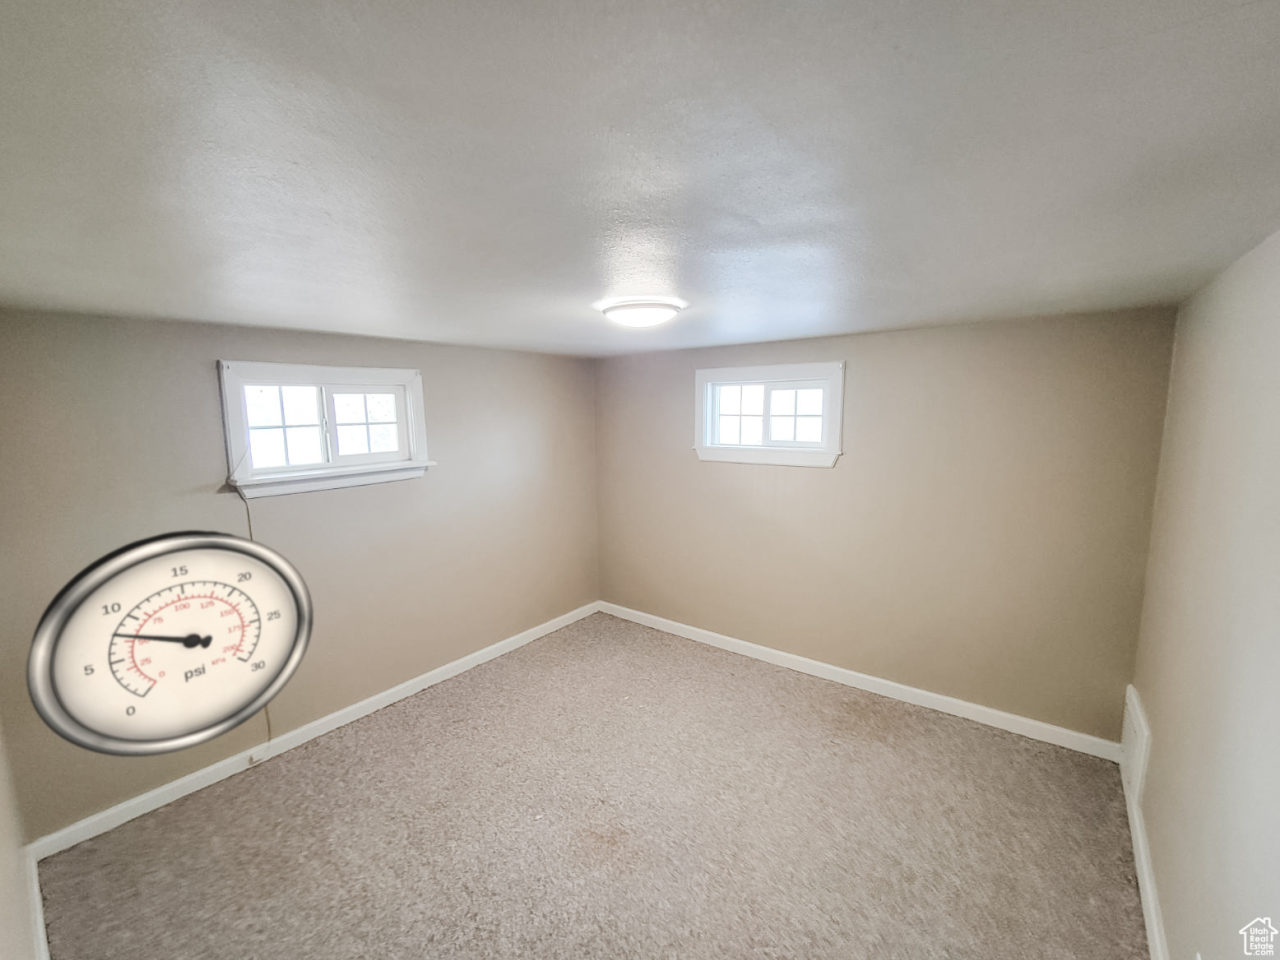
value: 8 (psi)
